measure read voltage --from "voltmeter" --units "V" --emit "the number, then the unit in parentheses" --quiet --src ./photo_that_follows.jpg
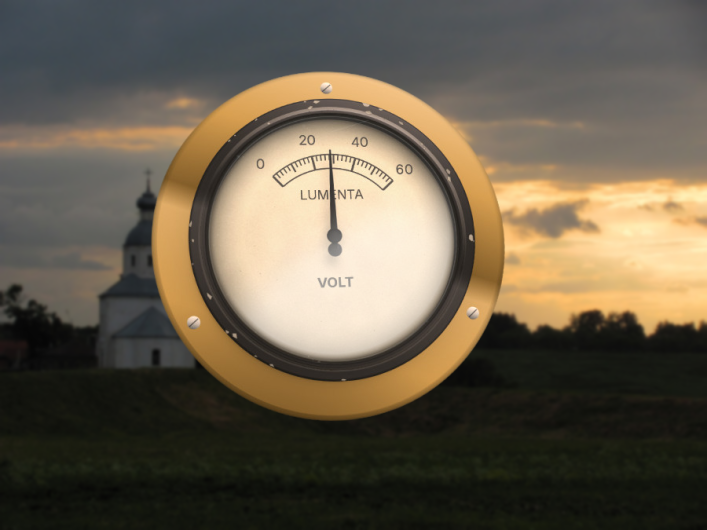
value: 28 (V)
